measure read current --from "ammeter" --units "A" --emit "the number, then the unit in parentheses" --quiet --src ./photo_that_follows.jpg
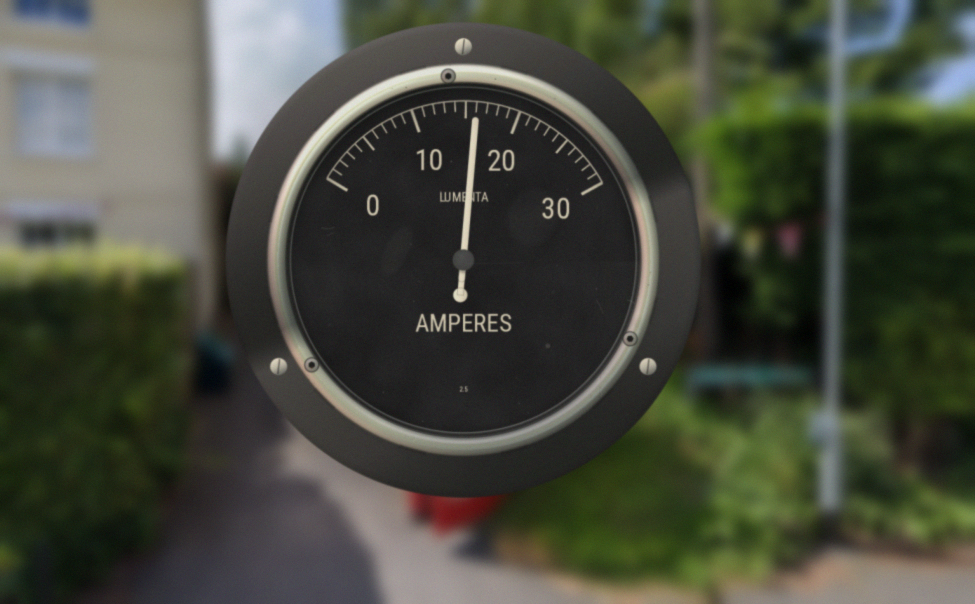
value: 16 (A)
